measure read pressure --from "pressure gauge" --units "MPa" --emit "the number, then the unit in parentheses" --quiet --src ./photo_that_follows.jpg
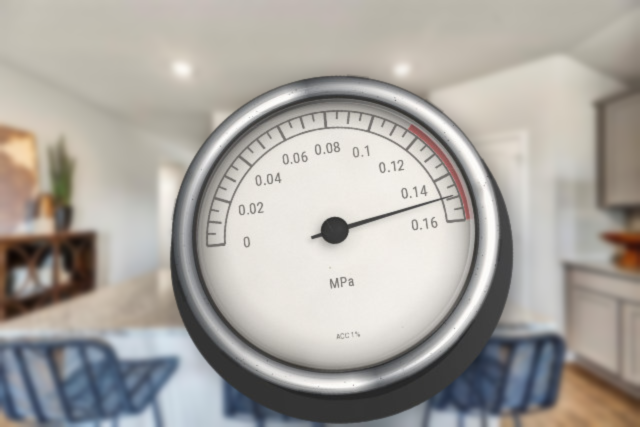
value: 0.15 (MPa)
